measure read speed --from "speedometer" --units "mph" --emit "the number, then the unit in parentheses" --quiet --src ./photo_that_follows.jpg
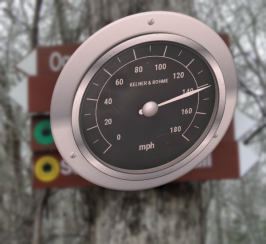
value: 140 (mph)
